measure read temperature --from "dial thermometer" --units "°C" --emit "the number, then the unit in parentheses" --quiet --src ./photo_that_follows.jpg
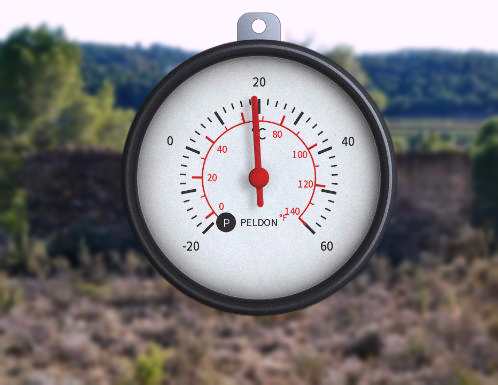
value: 19 (°C)
